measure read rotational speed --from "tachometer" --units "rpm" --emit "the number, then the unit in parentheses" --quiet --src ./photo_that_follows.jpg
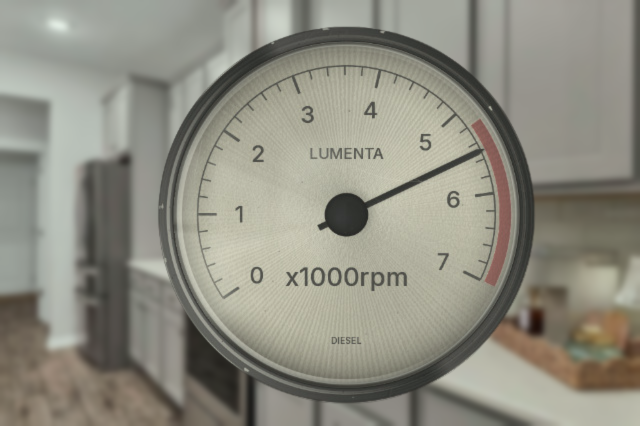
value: 5500 (rpm)
